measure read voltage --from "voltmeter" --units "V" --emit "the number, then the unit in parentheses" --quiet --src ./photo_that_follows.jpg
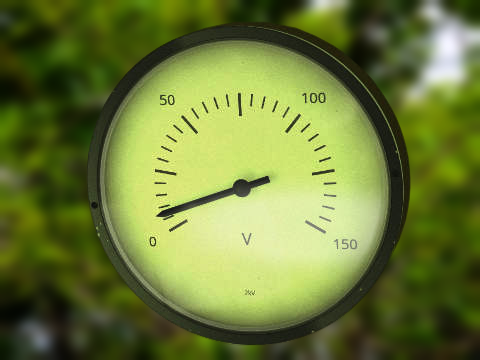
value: 7.5 (V)
